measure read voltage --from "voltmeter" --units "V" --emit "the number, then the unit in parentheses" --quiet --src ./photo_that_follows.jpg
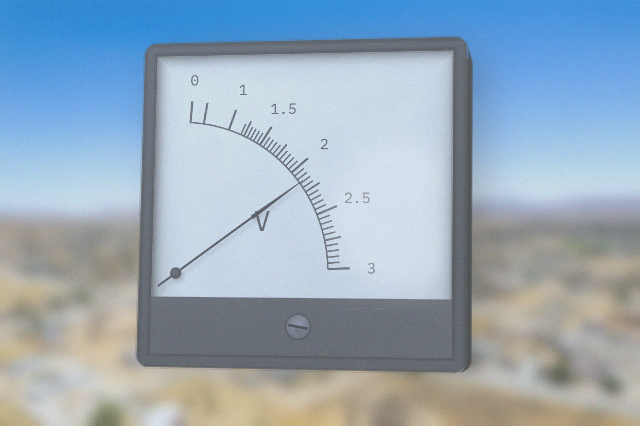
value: 2.15 (V)
